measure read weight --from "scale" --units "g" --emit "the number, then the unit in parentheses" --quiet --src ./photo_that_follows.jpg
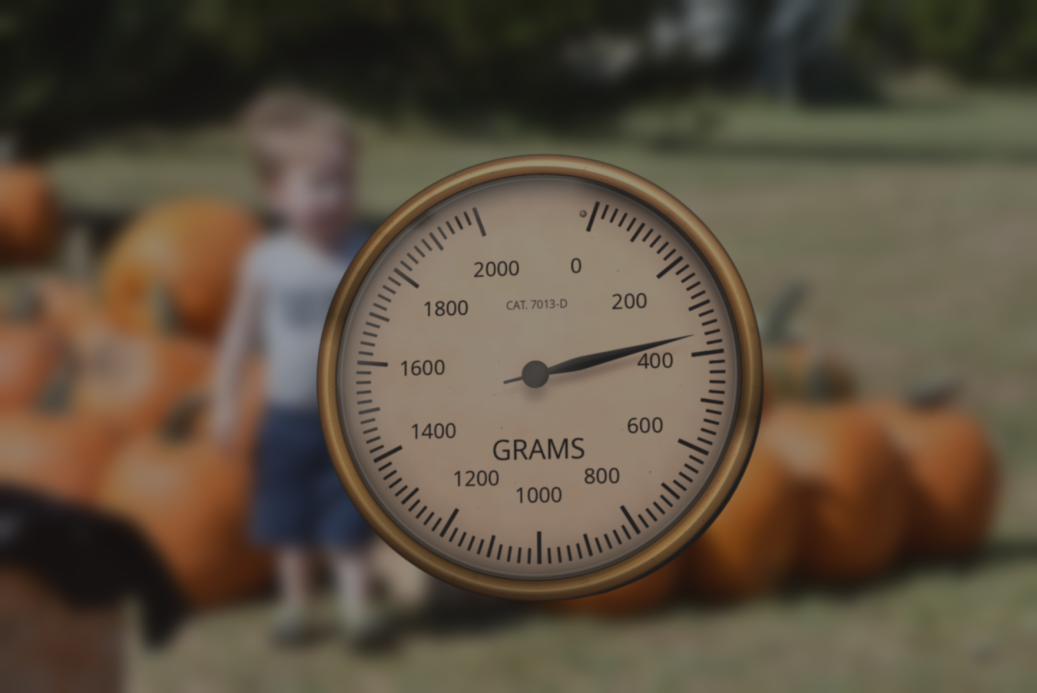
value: 360 (g)
